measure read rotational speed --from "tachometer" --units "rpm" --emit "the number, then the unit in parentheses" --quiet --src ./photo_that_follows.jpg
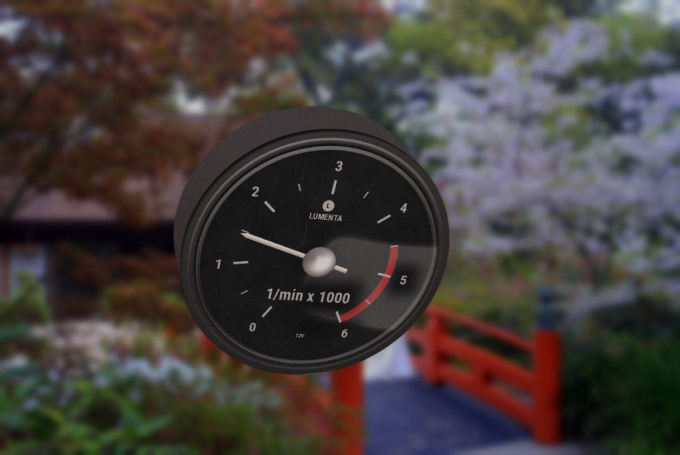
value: 1500 (rpm)
